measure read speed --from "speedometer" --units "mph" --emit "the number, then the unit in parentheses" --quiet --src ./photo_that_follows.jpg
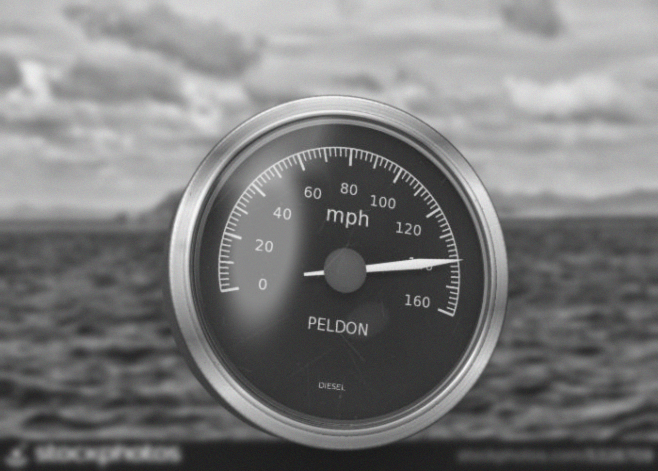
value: 140 (mph)
